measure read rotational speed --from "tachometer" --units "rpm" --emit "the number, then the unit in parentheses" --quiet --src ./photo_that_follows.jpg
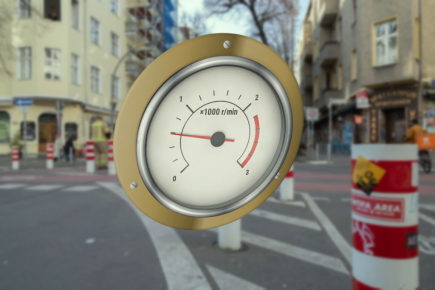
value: 600 (rpm)
